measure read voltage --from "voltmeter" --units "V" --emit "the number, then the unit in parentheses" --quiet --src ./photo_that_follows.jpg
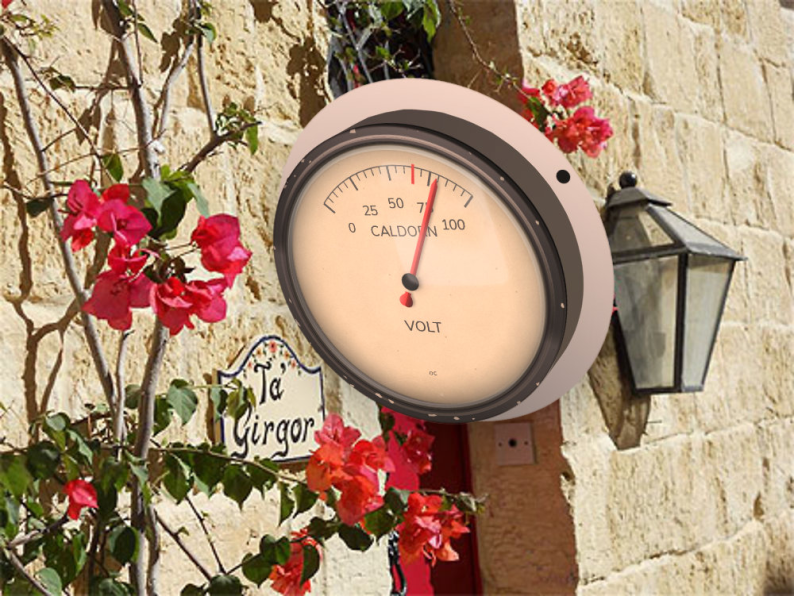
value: 80 (V)
